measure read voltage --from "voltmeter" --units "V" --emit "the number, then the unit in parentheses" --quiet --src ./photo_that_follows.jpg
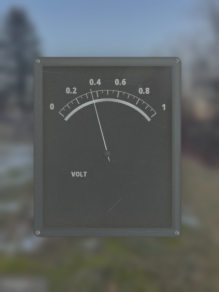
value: 0.35 (V)
